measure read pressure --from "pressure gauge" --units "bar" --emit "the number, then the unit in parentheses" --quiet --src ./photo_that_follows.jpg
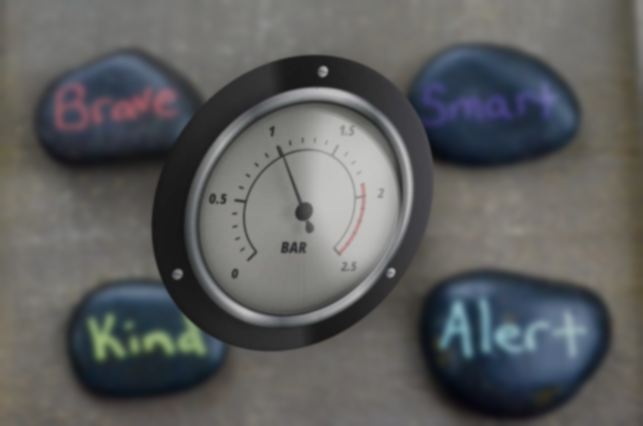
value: 1 (bar)
